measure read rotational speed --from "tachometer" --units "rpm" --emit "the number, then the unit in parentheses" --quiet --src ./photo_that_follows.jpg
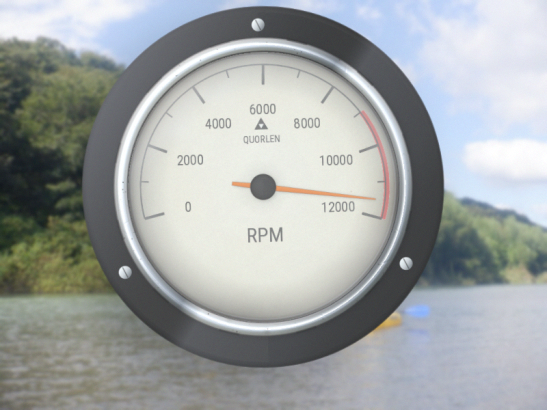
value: 11500 (rpm)
